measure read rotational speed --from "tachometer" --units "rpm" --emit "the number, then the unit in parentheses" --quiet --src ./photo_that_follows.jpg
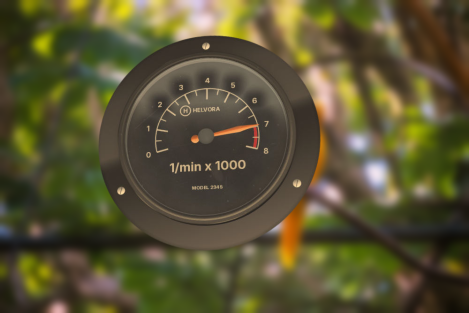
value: 7000 (rpm)
